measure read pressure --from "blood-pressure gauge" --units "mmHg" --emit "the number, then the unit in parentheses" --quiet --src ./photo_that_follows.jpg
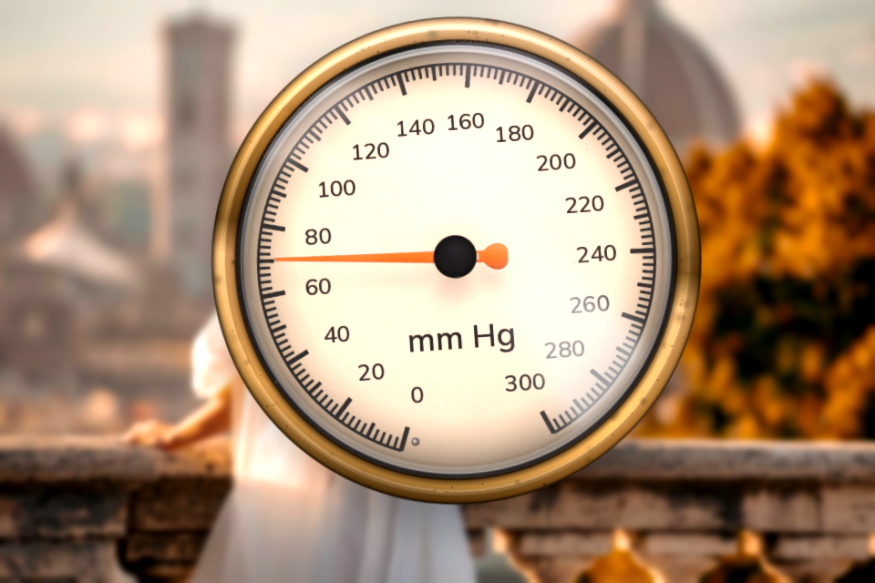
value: 70 (mmHg)
